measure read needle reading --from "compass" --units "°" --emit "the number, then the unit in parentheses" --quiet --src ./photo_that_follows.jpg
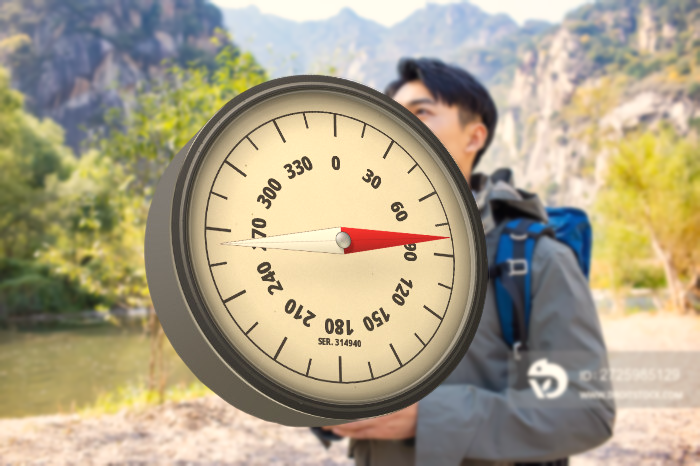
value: 82.5 (°)
